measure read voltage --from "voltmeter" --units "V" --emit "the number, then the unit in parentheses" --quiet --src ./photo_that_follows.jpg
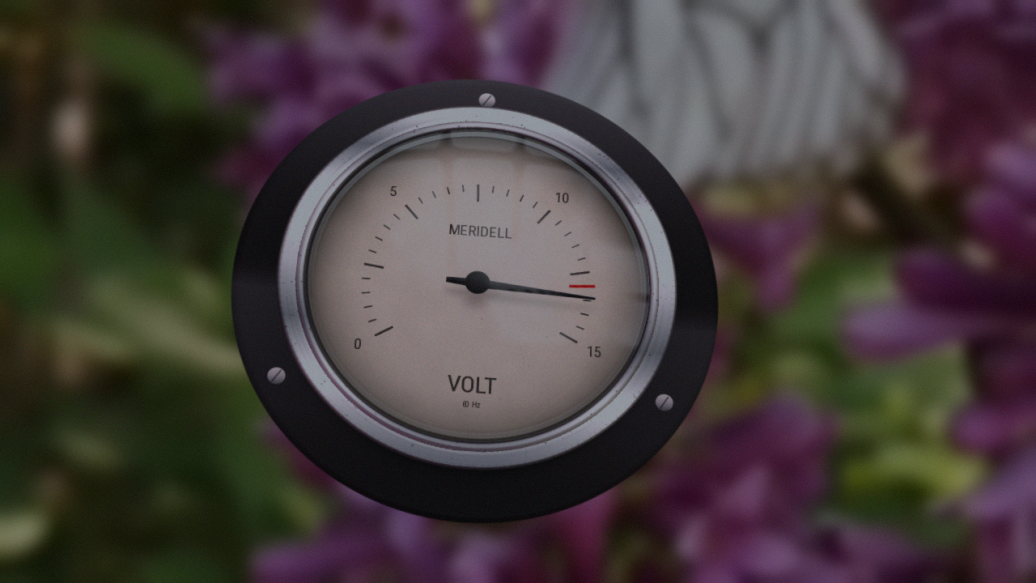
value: 13.5 (V)
